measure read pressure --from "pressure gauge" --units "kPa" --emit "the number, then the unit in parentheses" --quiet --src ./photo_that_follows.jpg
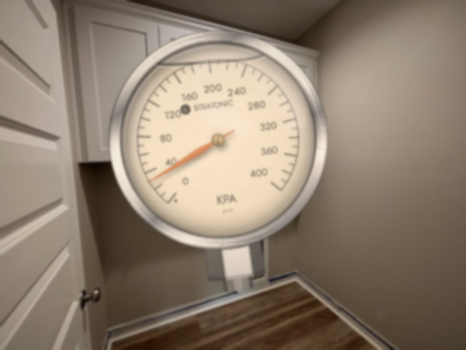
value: 30 (kPa)
